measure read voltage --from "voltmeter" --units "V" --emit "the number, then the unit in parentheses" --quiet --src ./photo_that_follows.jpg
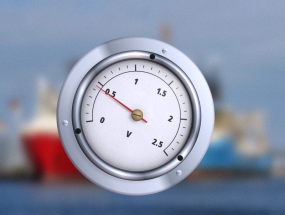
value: 0.45 (V)
